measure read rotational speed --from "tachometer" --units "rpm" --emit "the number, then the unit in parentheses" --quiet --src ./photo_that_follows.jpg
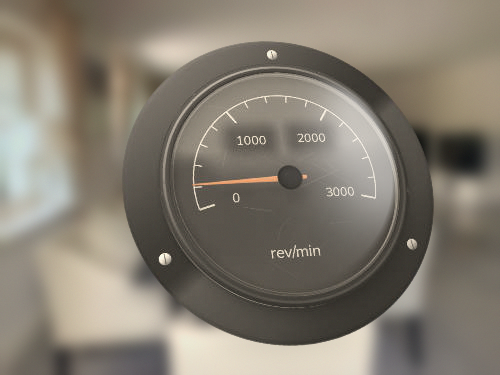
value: 200 (rpm)
